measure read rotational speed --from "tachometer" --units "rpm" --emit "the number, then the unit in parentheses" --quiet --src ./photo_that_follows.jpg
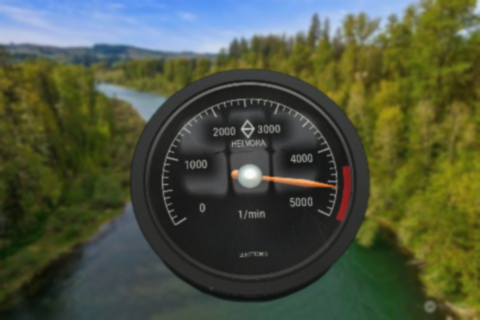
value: 4600 (rpm)
